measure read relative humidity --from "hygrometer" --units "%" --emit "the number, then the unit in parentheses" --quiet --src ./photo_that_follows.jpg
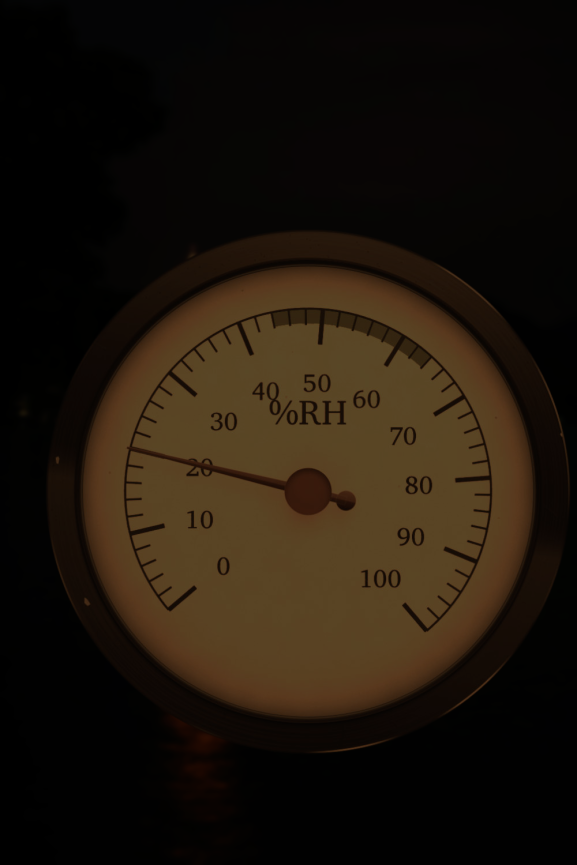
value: 20 (%)
